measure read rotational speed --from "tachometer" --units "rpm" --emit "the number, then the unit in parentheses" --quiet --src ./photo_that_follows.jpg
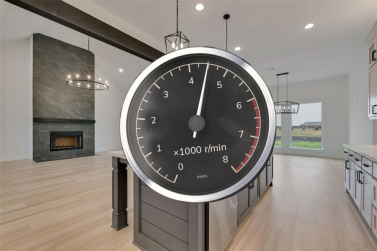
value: 4500 (rpm)
